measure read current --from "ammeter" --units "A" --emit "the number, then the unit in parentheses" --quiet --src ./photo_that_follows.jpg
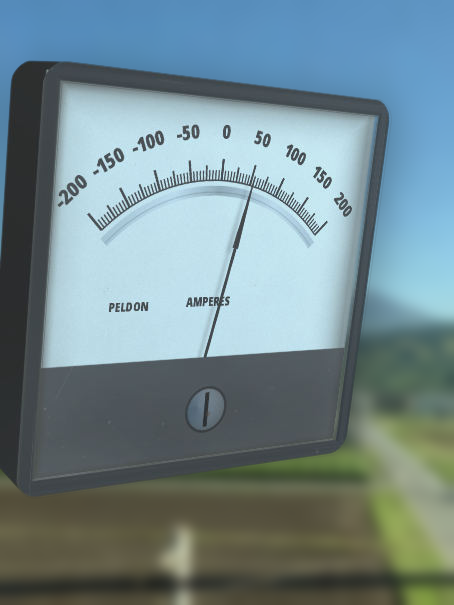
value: 50 (A)
